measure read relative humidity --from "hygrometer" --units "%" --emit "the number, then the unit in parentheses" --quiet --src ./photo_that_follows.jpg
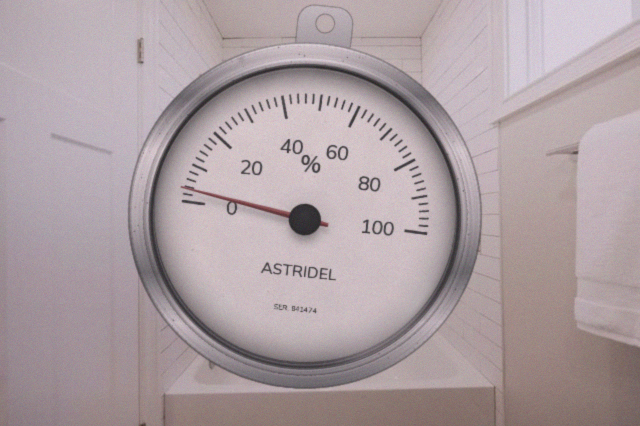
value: 4 (%)
